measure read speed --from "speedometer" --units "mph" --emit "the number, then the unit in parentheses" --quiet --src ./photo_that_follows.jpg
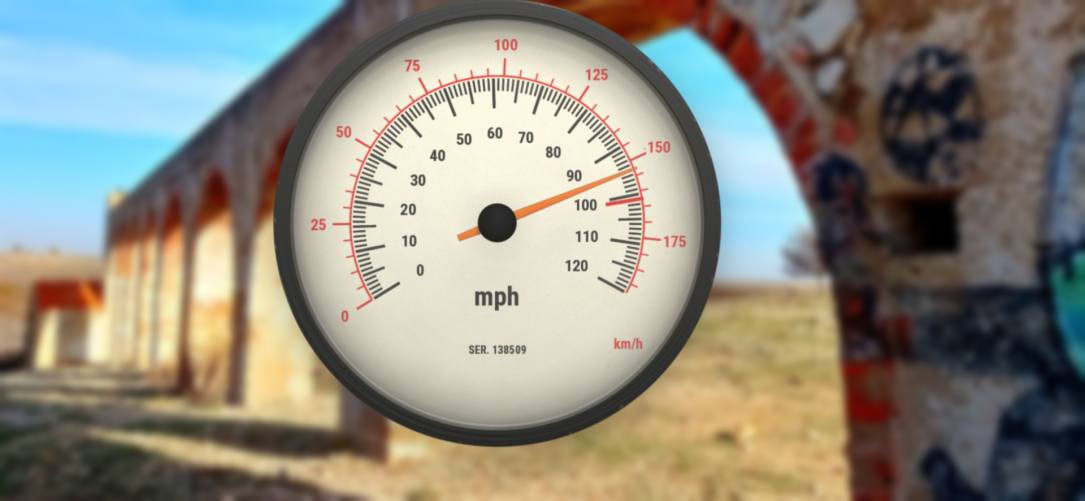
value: 95 (mph)
